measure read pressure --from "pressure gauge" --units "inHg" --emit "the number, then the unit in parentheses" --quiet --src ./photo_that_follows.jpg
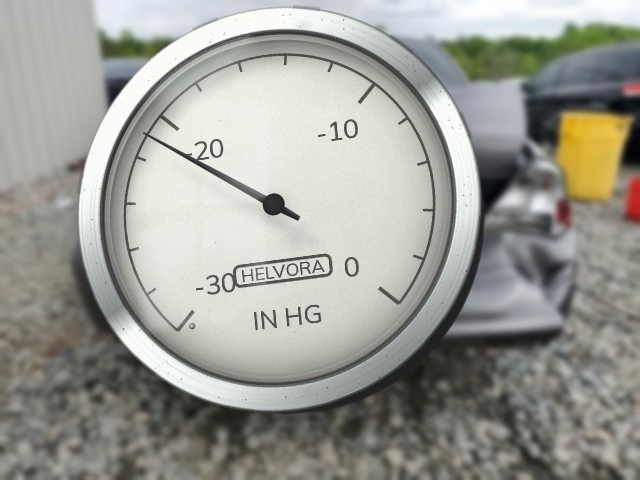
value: -21 (inHg)
